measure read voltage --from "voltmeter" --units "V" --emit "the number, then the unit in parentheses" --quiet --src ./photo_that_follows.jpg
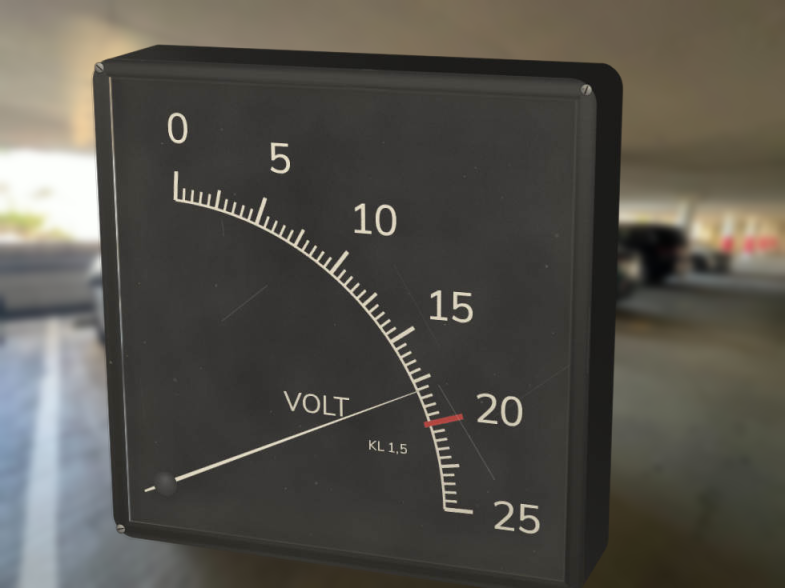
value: 18 (V)
